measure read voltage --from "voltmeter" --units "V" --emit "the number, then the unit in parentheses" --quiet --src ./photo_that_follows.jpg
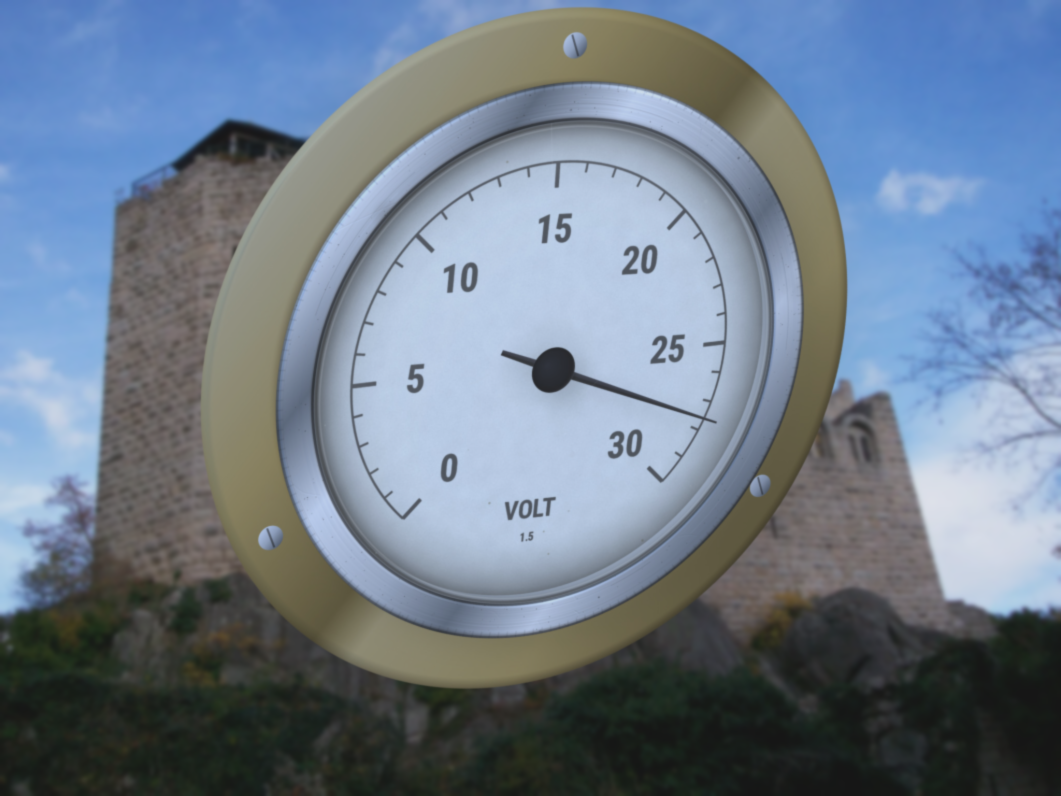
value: 27.5 (V)
